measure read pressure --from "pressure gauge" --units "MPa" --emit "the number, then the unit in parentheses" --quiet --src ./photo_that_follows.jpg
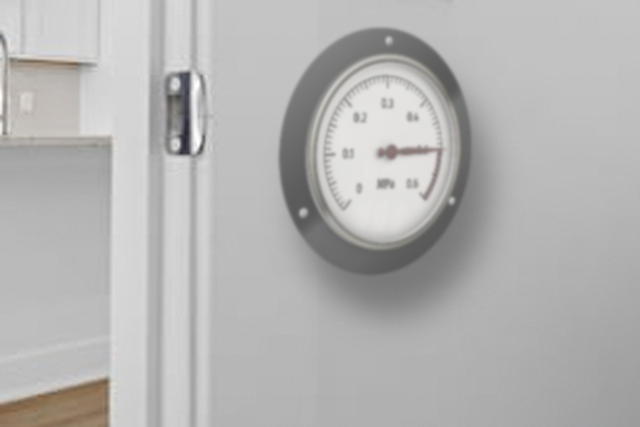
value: 0.5 (MPa)
